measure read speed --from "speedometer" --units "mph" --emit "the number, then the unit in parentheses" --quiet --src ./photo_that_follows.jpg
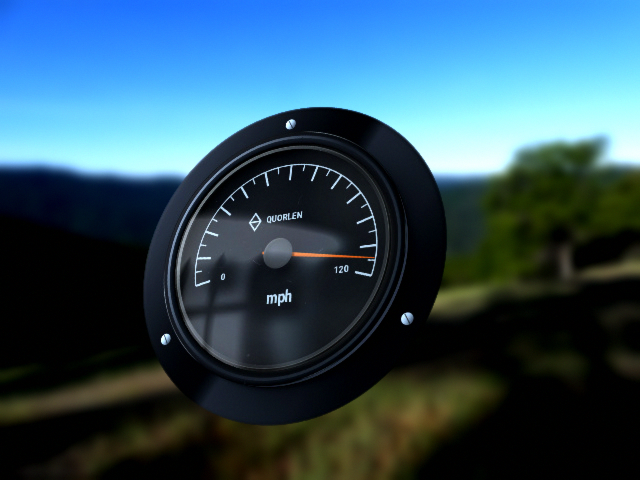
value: 115 (mph)
